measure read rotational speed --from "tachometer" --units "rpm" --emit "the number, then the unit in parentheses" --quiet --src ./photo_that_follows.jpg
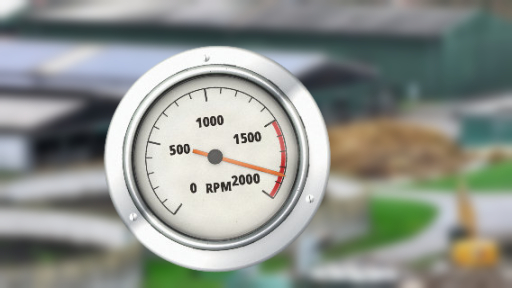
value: 1850 (rpm)
